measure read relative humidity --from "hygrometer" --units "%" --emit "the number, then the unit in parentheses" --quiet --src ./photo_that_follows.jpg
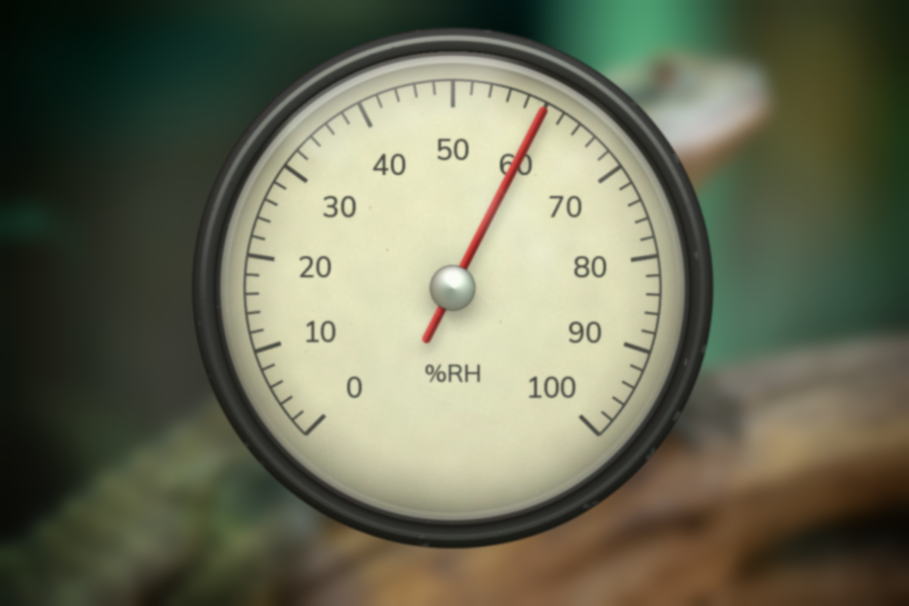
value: 60 (%)
